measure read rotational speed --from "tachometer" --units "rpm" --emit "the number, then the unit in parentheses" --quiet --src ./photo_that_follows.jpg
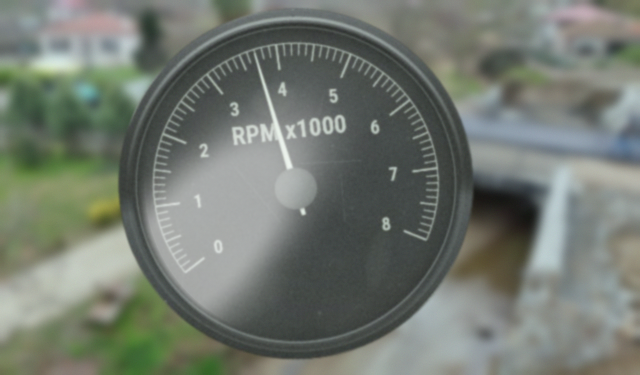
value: 3700 (rpm)
